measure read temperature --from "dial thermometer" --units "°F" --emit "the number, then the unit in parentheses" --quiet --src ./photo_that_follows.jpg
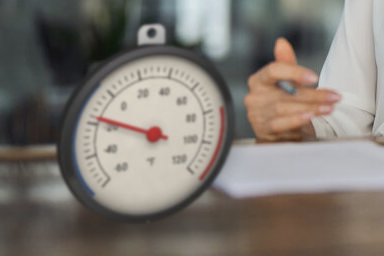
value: -16 (°F)
